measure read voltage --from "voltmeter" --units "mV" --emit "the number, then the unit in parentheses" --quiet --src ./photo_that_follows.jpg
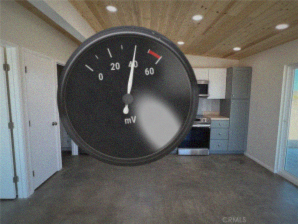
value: 40 (mV)
